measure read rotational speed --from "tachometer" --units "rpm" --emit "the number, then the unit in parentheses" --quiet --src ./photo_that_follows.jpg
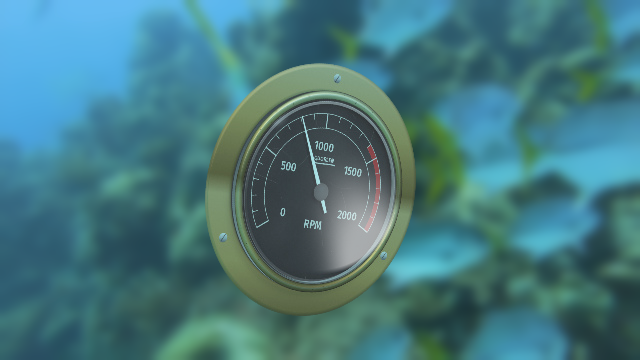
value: 800 (rpm)
